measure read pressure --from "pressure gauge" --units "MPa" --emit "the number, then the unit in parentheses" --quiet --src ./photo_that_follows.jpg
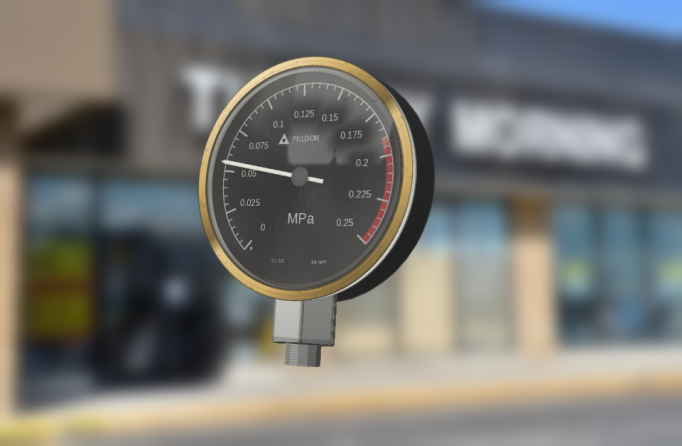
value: 0.055 (MPa)
